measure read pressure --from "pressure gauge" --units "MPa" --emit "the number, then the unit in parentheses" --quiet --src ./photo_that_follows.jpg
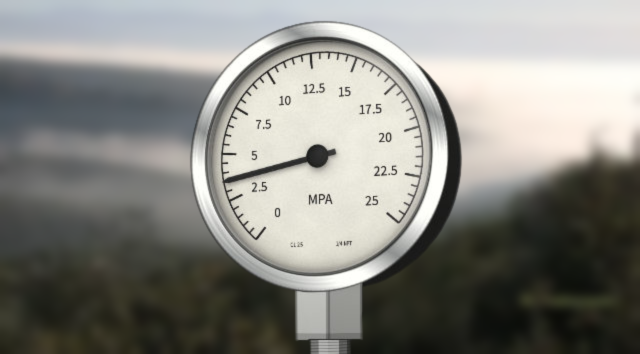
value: 3.5 (MPa)
